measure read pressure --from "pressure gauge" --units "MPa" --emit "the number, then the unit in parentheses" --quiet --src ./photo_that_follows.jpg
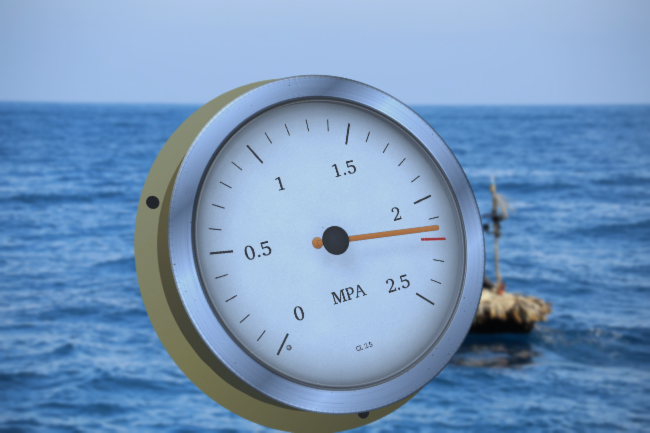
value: 2.15 (MPa)
